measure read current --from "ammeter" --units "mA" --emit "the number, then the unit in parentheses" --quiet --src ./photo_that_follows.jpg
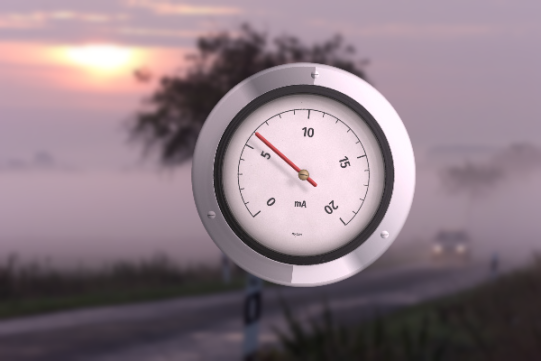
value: 6 (mA)
